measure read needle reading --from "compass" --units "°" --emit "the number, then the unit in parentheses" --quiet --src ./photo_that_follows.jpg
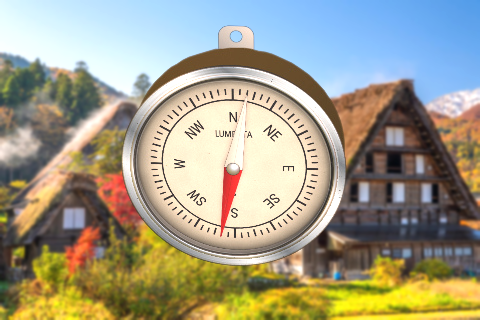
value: 190 (°)
